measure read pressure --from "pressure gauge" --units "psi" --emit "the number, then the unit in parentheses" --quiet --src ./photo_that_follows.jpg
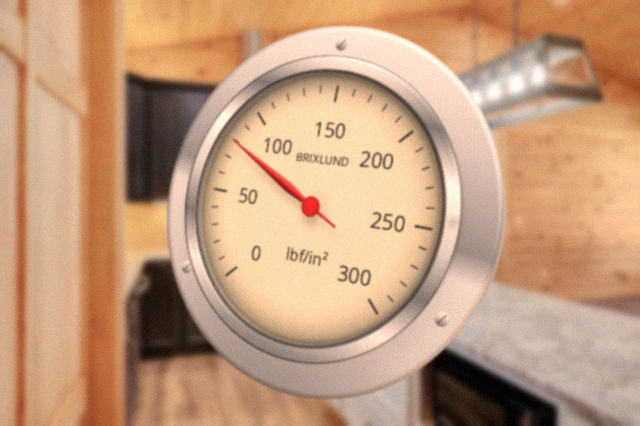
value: 80 (psi)
